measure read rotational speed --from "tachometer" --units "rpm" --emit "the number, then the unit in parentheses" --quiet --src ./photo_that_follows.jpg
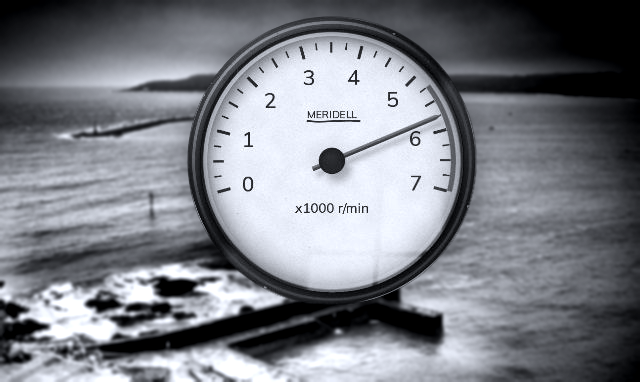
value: 5750 (rpm)
